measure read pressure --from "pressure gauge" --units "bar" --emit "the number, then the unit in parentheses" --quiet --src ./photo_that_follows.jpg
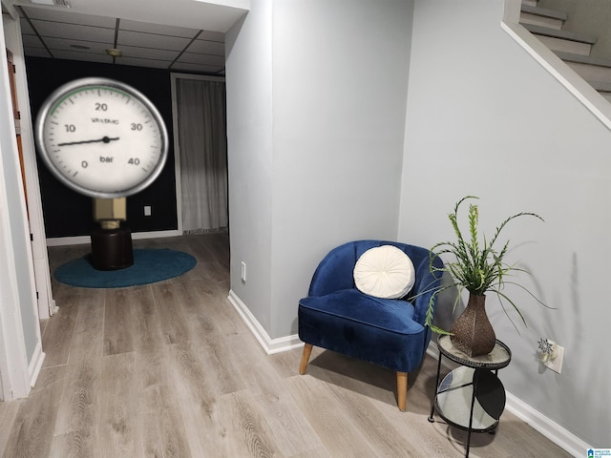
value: 6 (bar)
